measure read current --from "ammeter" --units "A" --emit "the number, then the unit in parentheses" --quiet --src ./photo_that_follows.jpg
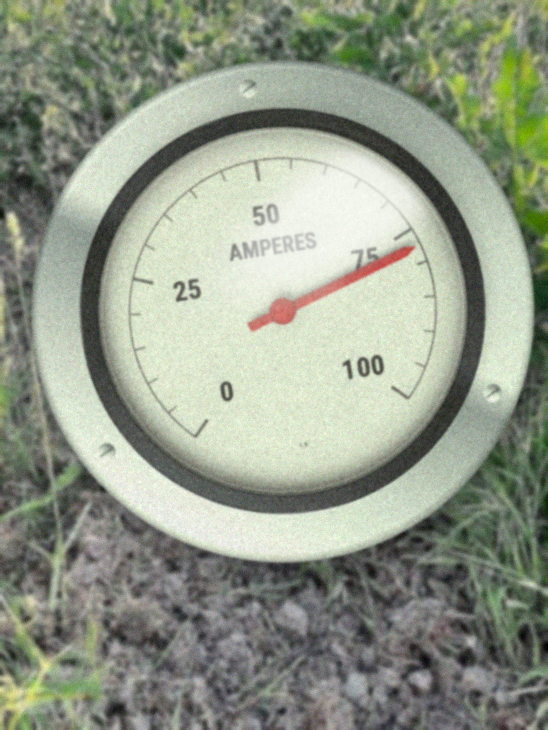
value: 77.5 (A)
